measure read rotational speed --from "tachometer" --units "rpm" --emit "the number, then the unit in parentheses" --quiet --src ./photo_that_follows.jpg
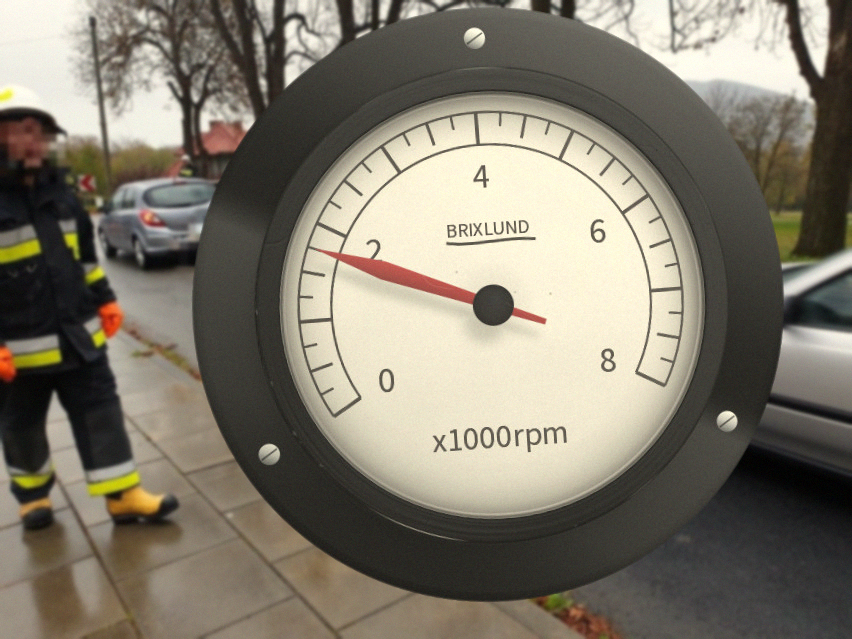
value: 1750 (rpm)
